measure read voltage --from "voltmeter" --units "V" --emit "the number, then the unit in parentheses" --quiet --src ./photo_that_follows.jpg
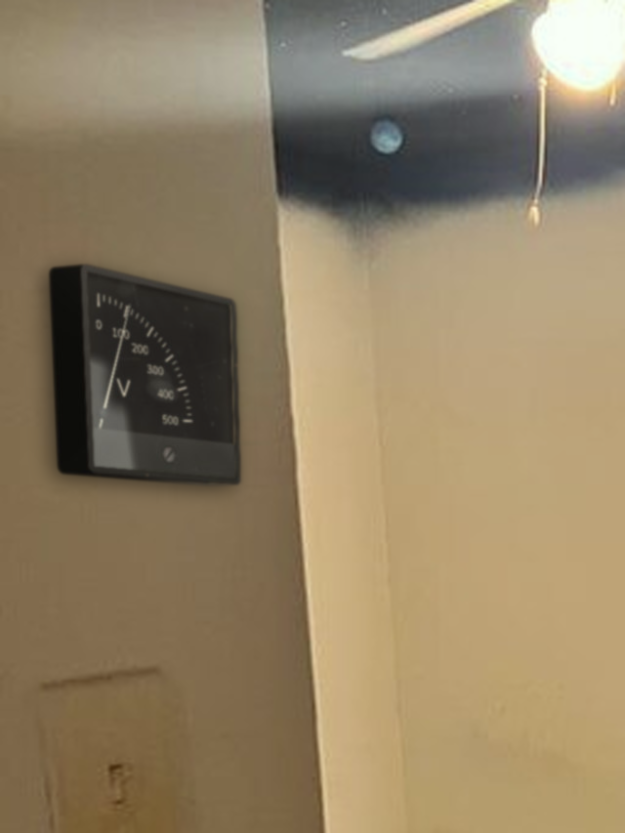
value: 100 (V)
